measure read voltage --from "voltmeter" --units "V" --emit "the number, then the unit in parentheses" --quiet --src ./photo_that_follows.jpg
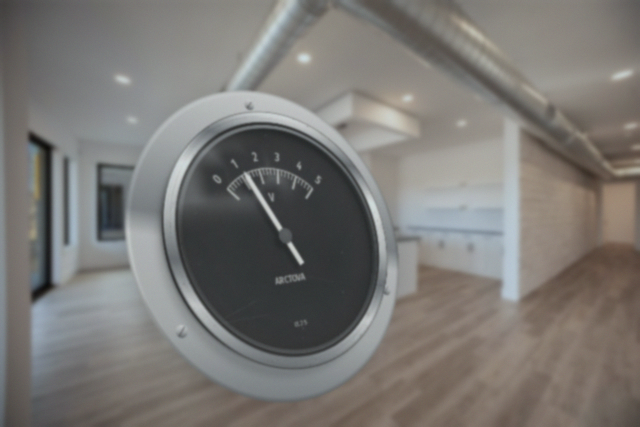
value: 1 (V)
